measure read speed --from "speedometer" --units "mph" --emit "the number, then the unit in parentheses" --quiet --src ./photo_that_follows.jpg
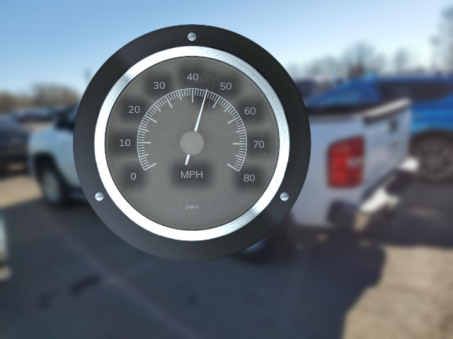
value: 45 (mph)
